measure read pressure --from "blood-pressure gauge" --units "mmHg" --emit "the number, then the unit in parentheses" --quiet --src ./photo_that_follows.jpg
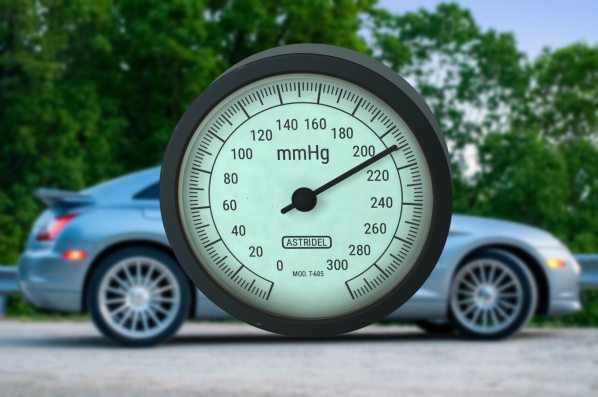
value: 208 (mmHg)
